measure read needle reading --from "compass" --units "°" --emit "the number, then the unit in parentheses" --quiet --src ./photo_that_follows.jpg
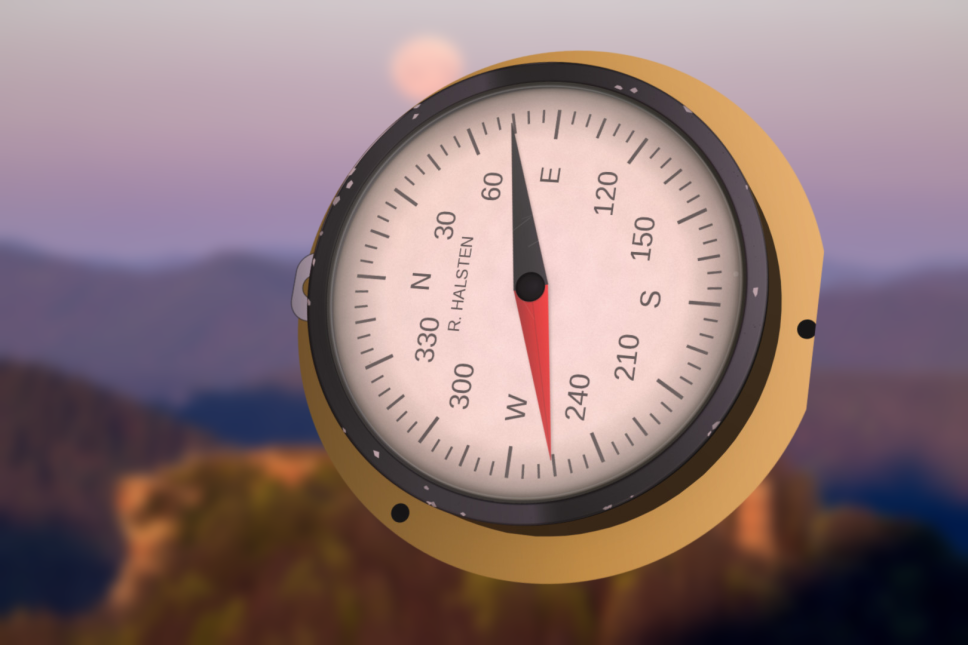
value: 255 (°)
